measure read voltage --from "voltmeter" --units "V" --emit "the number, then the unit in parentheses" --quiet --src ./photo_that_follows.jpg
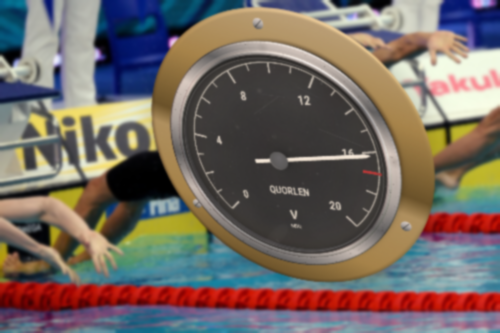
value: 16 (V)
